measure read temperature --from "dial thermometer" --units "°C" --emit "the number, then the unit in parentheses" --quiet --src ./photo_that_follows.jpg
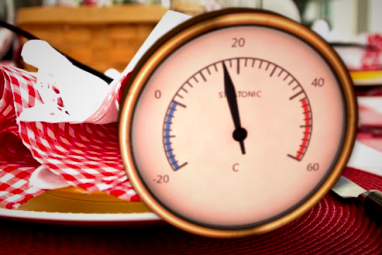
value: 16 (°C)
